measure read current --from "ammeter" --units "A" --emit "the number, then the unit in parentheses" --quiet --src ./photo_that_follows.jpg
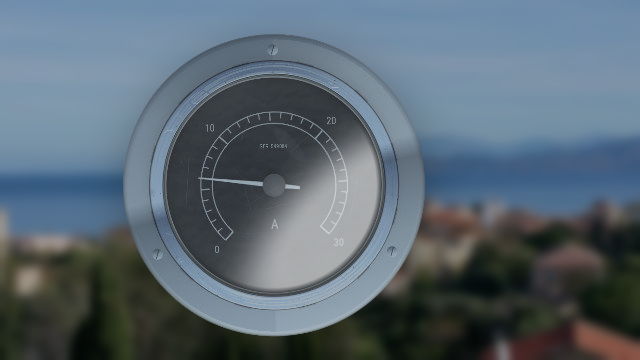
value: 6 (A)
